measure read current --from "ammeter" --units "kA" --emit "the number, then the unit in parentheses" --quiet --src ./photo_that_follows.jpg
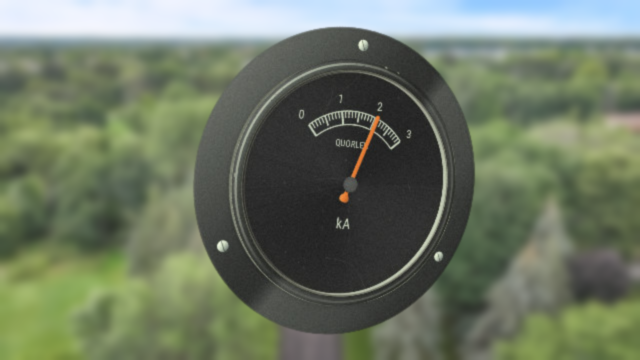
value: 2 (kA)
